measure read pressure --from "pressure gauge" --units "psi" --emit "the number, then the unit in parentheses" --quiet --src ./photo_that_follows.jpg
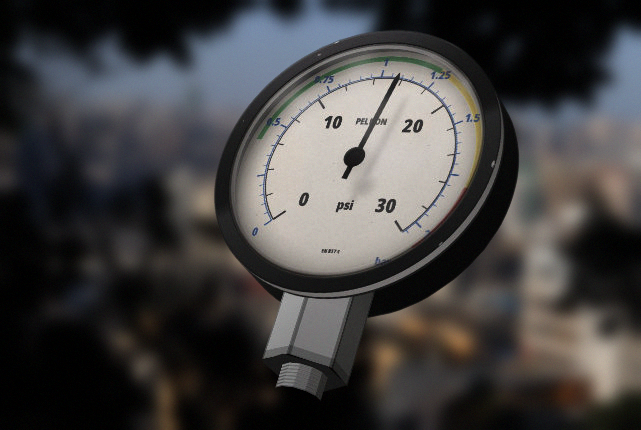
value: 16 (psi)
